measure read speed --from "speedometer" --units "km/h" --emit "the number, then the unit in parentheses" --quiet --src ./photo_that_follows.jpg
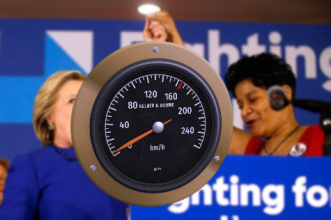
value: 5 (km/h)
